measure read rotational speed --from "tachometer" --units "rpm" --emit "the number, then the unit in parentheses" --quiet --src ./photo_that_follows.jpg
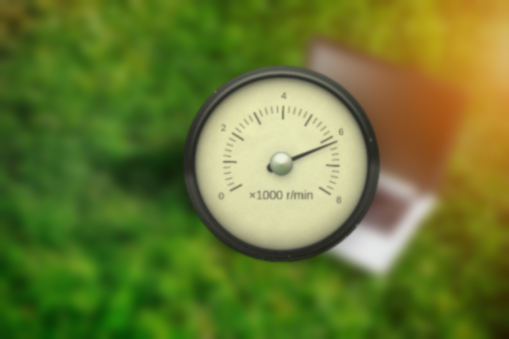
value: 6200 (rpm)
